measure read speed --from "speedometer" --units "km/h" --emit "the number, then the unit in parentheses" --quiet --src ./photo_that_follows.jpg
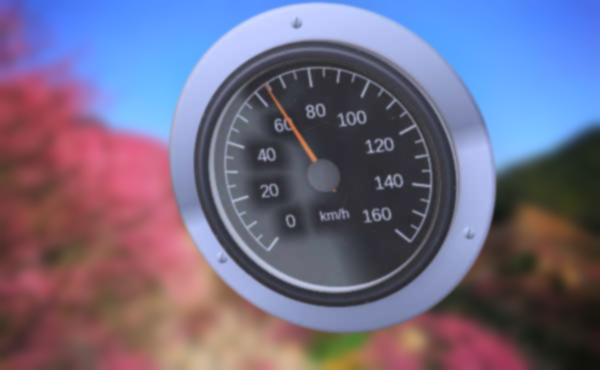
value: 65 (km/h)
